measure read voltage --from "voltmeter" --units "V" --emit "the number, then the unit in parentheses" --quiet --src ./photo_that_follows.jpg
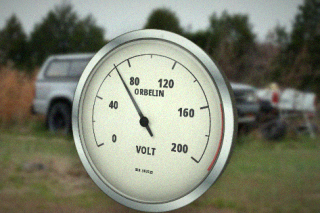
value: 70 (V)
